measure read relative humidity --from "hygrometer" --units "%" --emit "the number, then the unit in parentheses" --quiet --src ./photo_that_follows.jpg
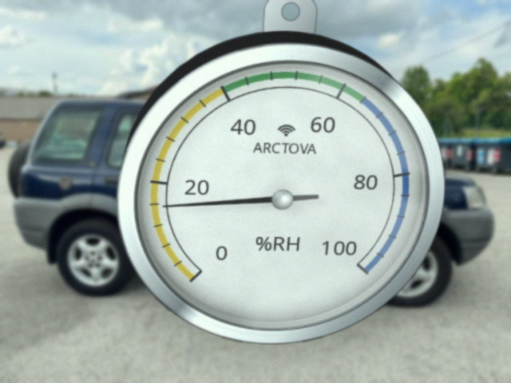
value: 16 (%)
